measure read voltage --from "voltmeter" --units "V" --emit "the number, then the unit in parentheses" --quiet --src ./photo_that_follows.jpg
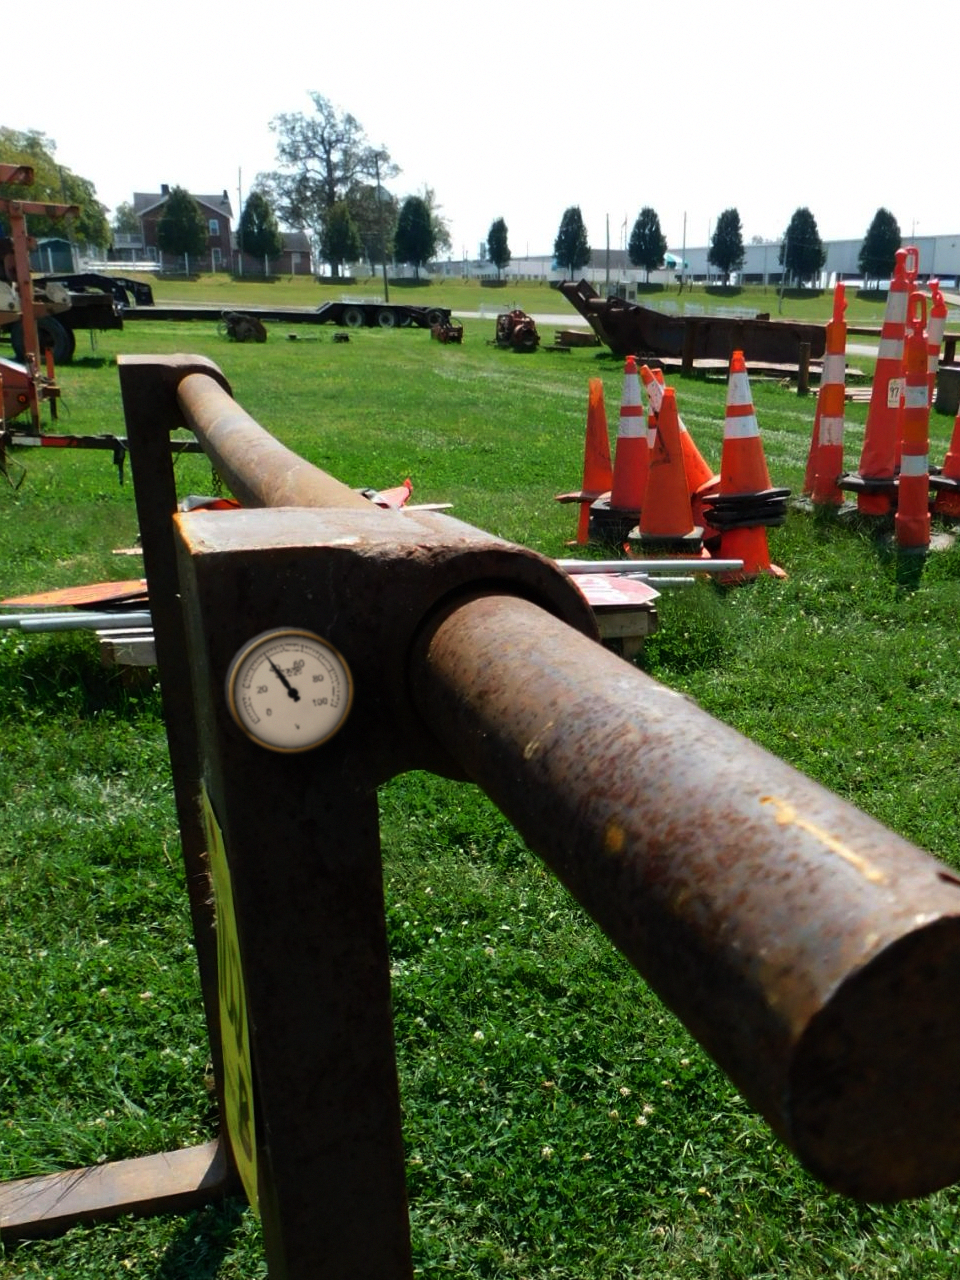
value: 40 (V)
